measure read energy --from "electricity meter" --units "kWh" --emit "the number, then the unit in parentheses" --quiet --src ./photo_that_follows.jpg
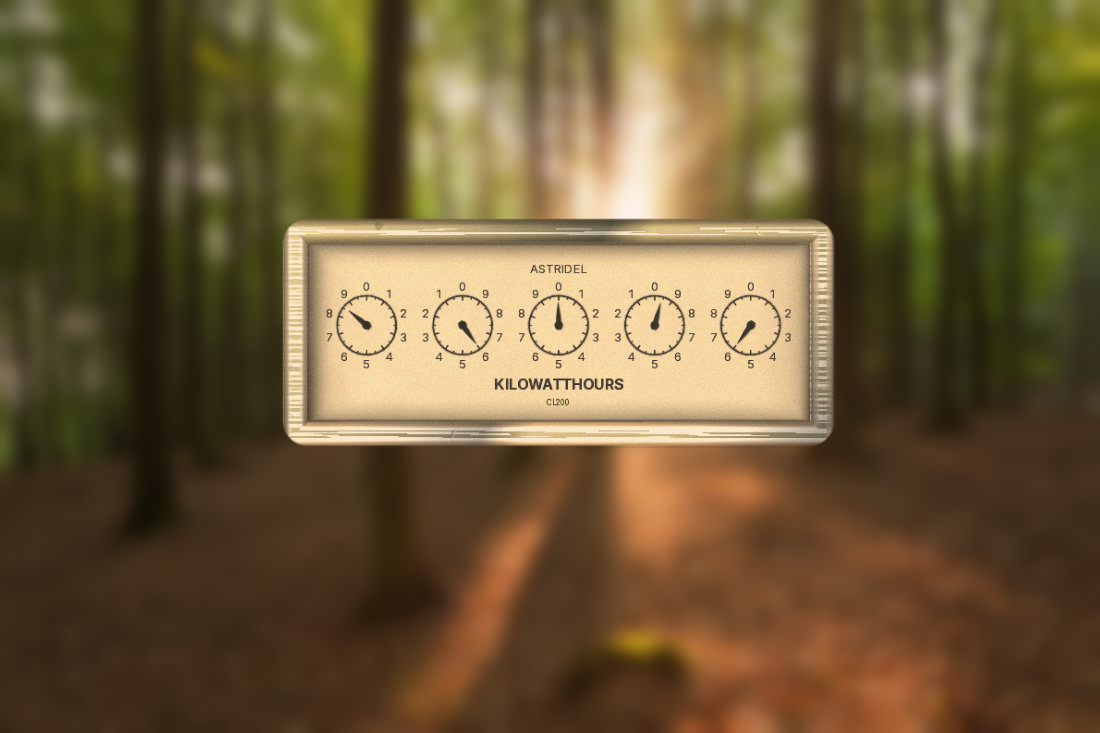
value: 85996 (kWh)
